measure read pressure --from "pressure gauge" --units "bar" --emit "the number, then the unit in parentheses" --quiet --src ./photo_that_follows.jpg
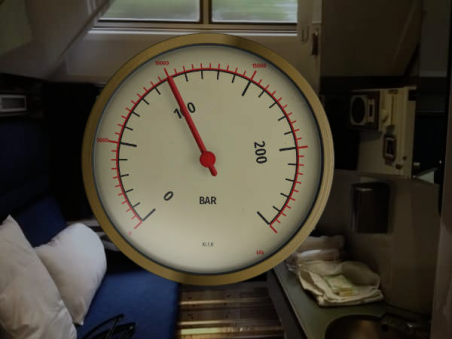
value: 100 (bar)
